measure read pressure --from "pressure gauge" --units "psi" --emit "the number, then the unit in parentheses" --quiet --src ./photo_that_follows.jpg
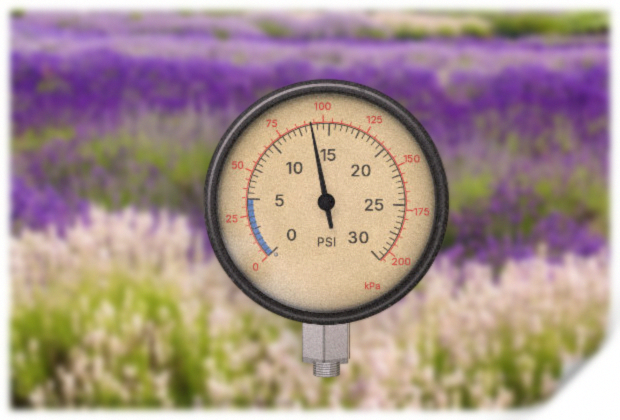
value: 13.5 (psi)
